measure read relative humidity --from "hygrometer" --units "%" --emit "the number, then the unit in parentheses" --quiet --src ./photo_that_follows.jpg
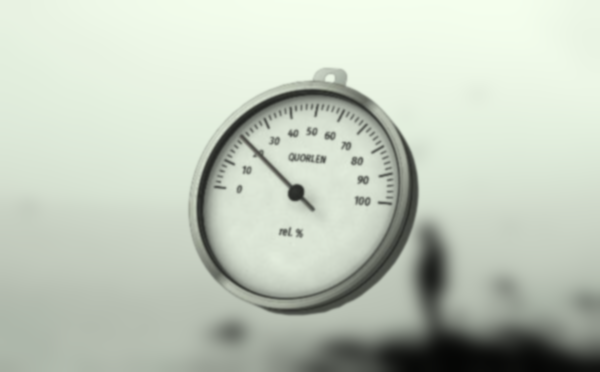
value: 20 (%)
